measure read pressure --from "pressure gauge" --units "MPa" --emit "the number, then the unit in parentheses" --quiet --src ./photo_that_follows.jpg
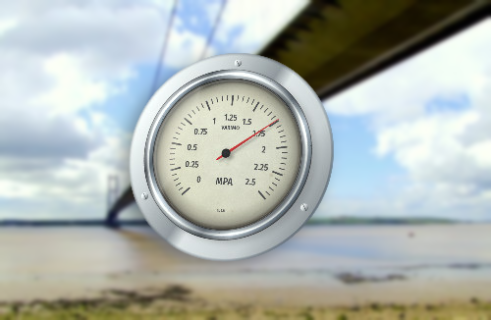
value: 1.75 (MPa)
